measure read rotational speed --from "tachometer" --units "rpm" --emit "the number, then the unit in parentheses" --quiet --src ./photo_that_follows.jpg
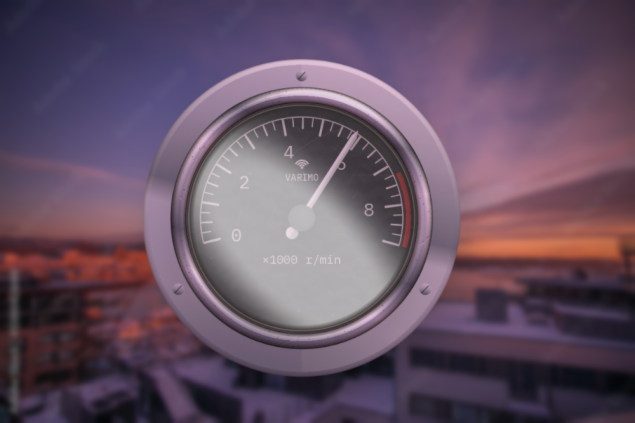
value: 5875 (rpm)
